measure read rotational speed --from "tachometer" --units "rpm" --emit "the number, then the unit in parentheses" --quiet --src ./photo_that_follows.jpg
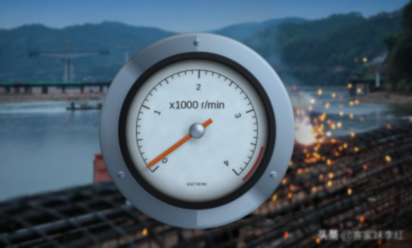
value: 100 (rpm)
